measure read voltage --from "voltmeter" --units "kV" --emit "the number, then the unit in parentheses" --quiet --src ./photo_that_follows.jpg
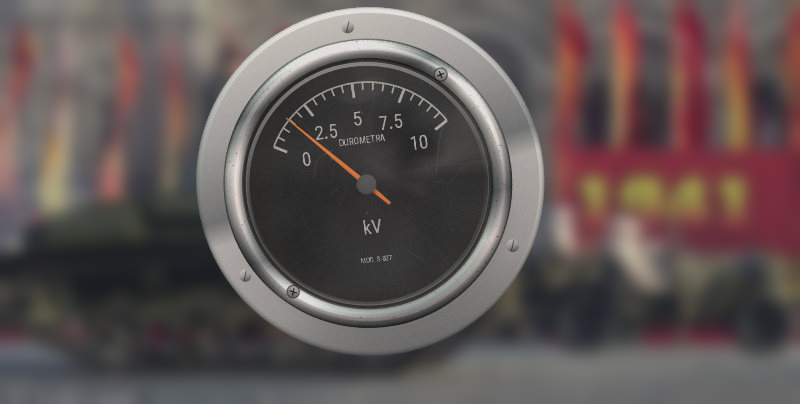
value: 1.5 (kV)
